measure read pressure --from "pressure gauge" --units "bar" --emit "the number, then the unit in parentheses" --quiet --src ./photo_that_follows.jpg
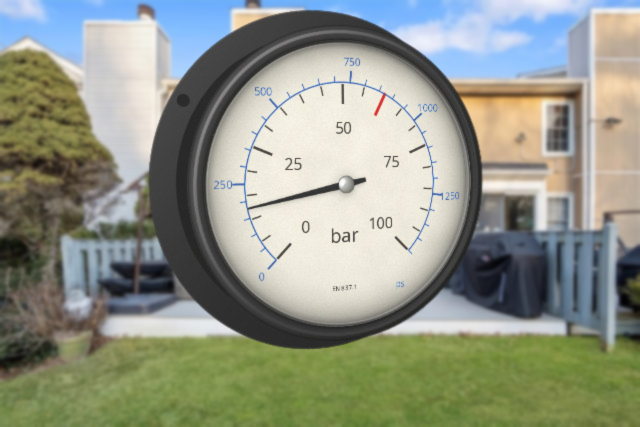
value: 12.5 (bar)
